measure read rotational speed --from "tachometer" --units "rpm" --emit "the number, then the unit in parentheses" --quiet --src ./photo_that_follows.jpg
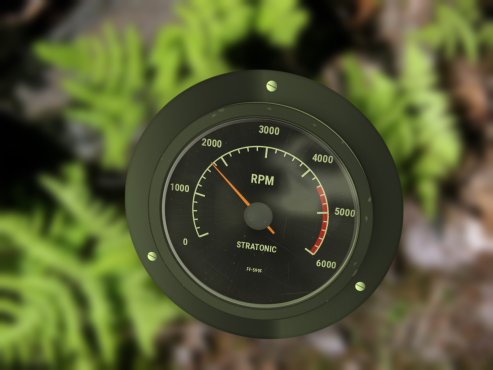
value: 1800 (rpm)
